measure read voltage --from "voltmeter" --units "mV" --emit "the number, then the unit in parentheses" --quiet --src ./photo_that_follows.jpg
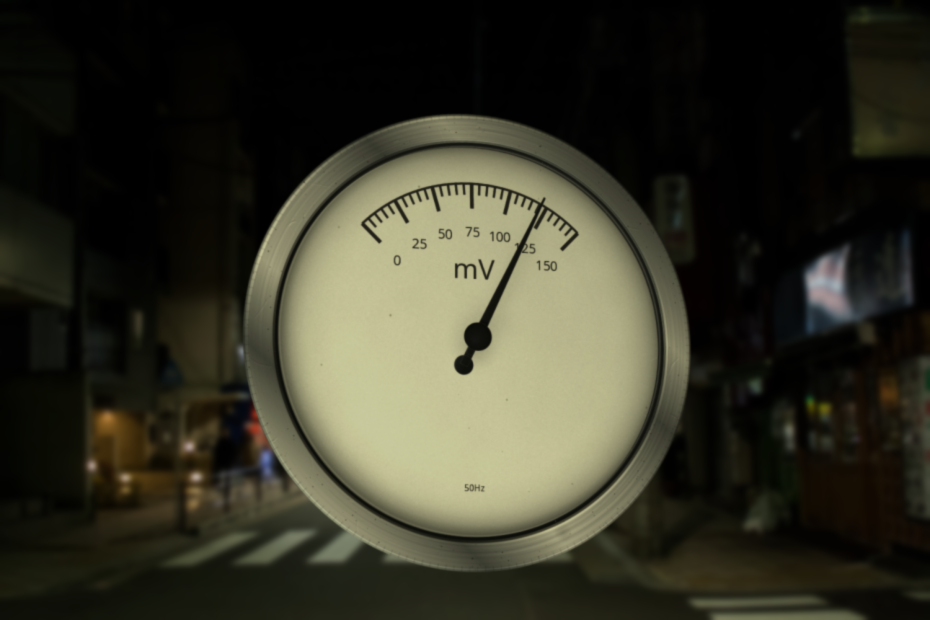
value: 120 (mV)
